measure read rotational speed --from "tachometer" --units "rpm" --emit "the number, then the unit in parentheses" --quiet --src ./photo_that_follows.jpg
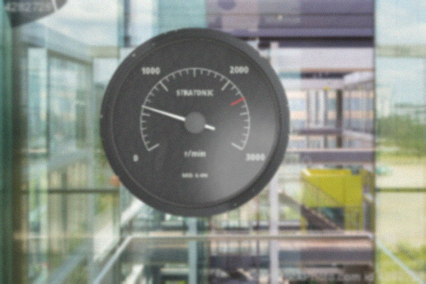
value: 600 (rpm)
